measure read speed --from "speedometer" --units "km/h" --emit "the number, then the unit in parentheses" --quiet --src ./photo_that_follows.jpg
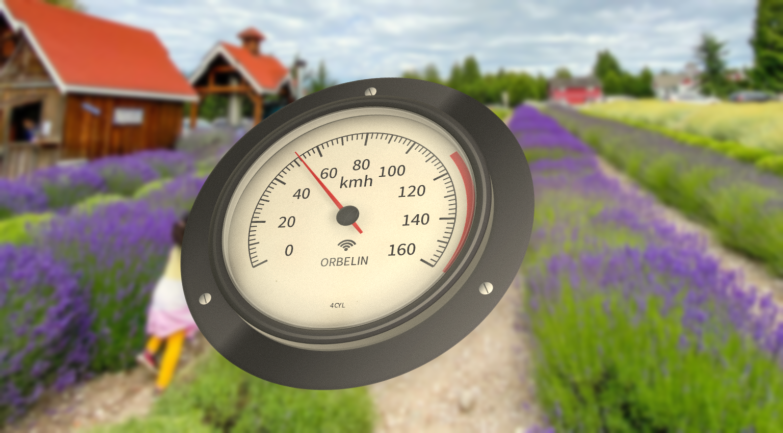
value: 52 (km/h)
